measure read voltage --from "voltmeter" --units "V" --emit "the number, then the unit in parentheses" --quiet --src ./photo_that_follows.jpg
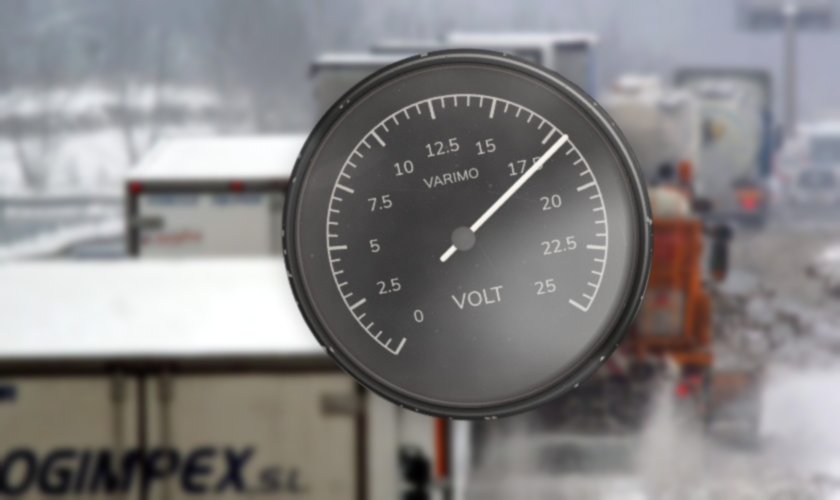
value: 18 (V)
